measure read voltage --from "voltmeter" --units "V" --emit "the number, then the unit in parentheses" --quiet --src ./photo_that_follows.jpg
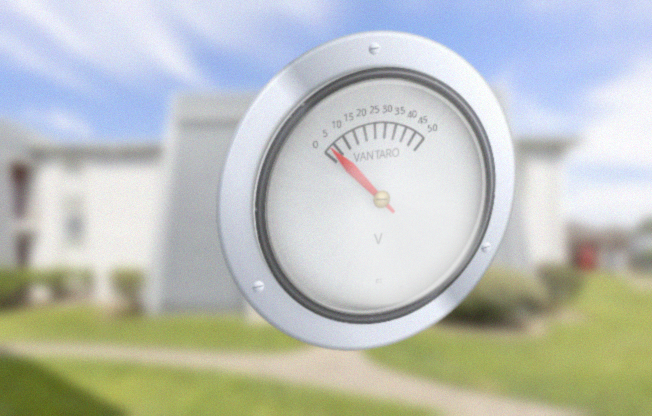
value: 2.5 (V)
